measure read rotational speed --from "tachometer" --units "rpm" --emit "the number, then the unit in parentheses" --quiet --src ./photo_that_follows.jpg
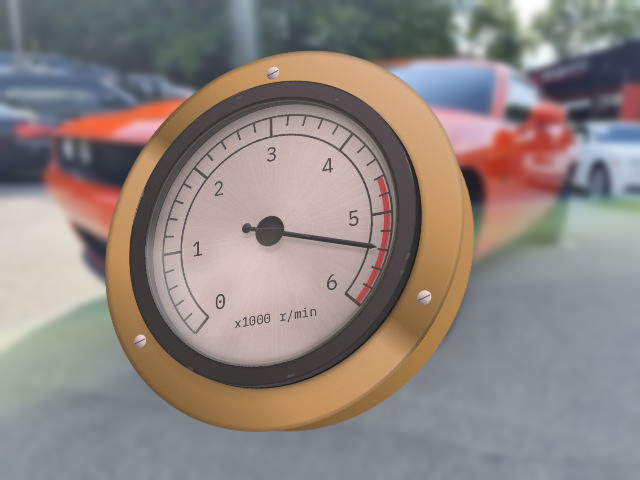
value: 5400 (rpm)
